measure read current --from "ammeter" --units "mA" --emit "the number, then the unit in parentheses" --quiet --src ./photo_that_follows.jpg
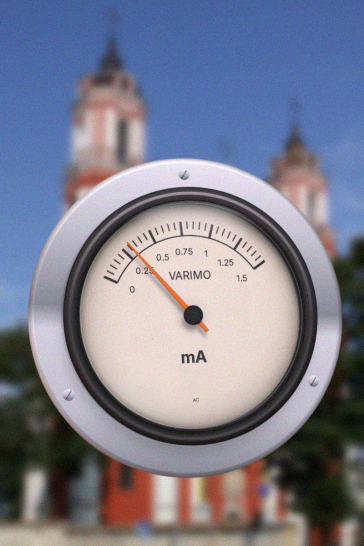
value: 0.3 (mA)
